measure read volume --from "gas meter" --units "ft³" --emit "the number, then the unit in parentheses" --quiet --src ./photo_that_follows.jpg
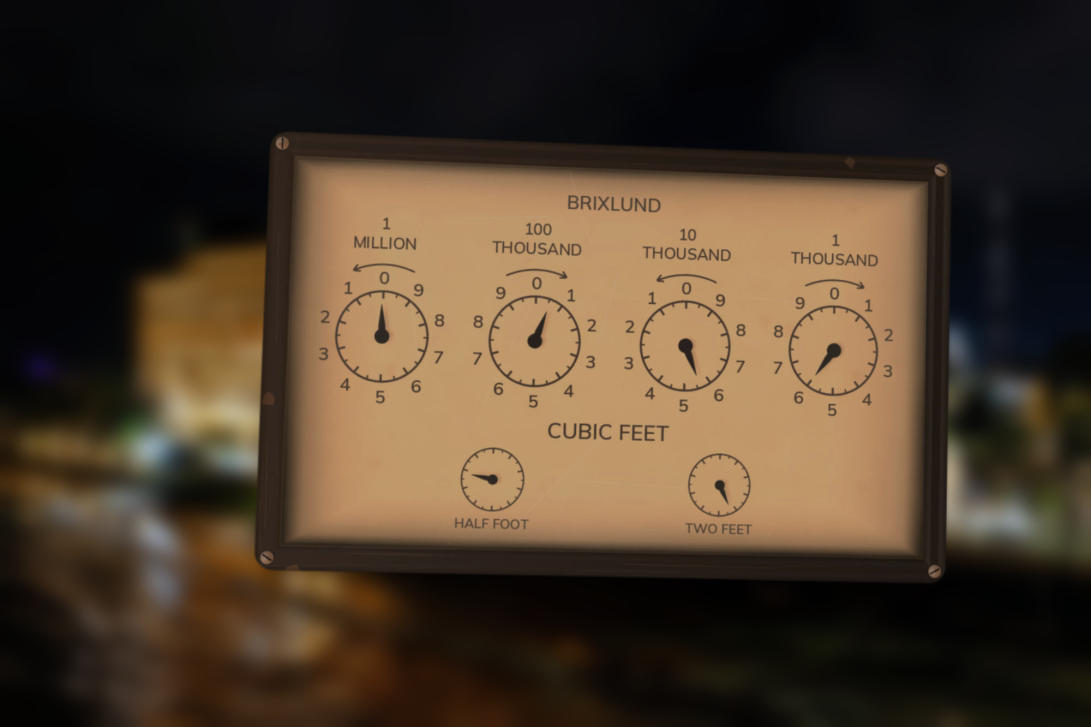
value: 5600 (ft³)
